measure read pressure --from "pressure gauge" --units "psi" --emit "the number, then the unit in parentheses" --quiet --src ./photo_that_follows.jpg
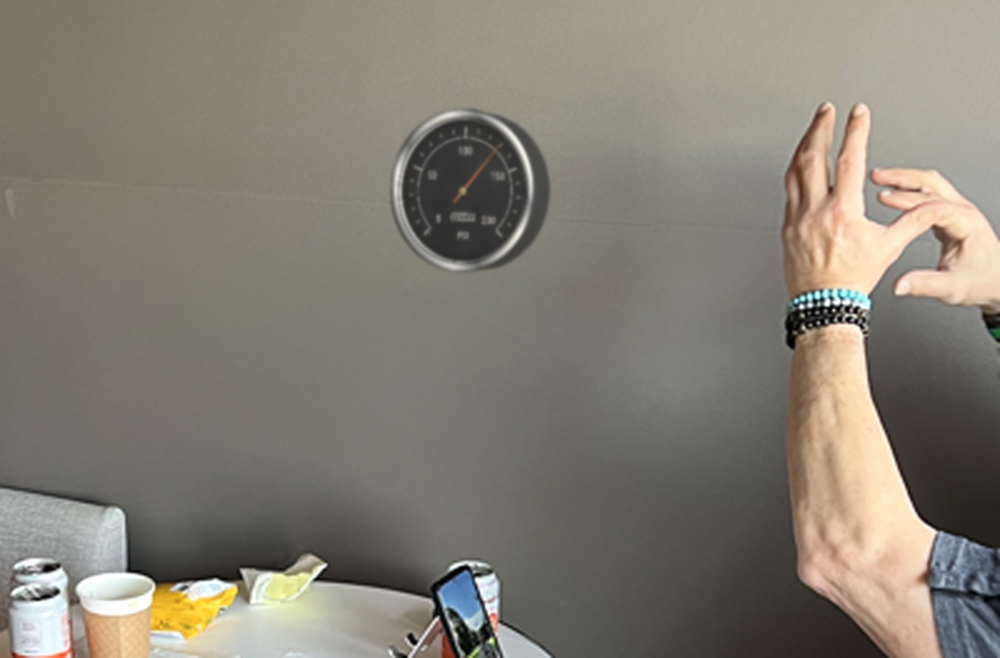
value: 130 (psi)
